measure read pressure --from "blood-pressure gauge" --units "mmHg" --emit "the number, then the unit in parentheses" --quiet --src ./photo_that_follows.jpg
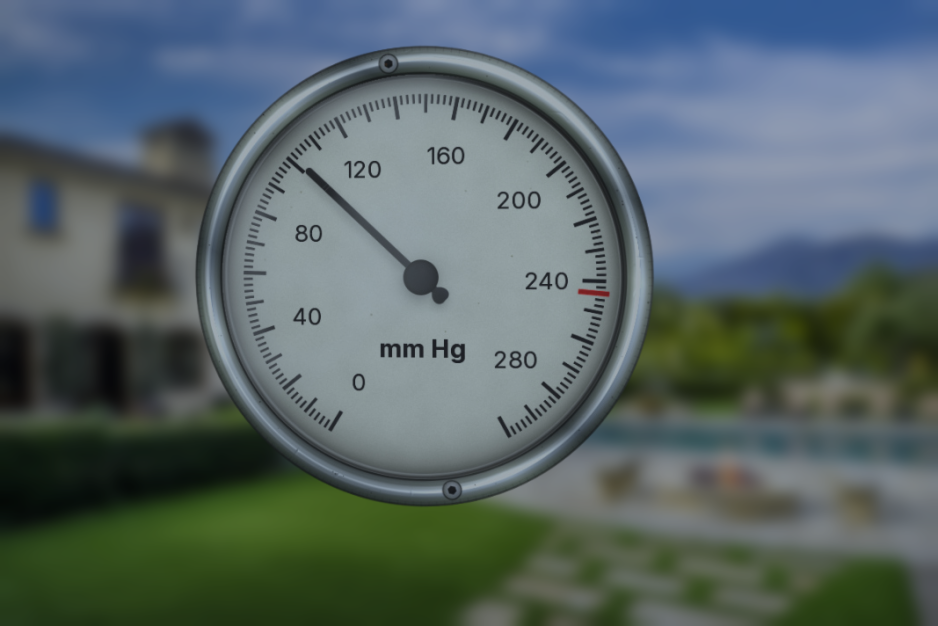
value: 102 (mmHg)
